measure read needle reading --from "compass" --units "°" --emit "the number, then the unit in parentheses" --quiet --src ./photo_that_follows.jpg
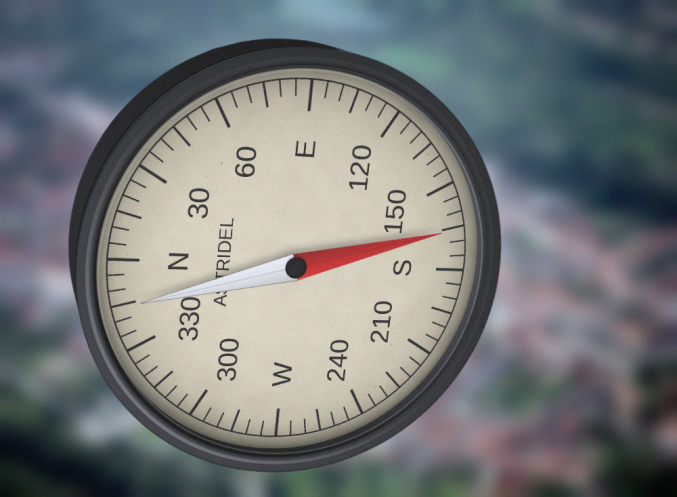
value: 165 (°)
